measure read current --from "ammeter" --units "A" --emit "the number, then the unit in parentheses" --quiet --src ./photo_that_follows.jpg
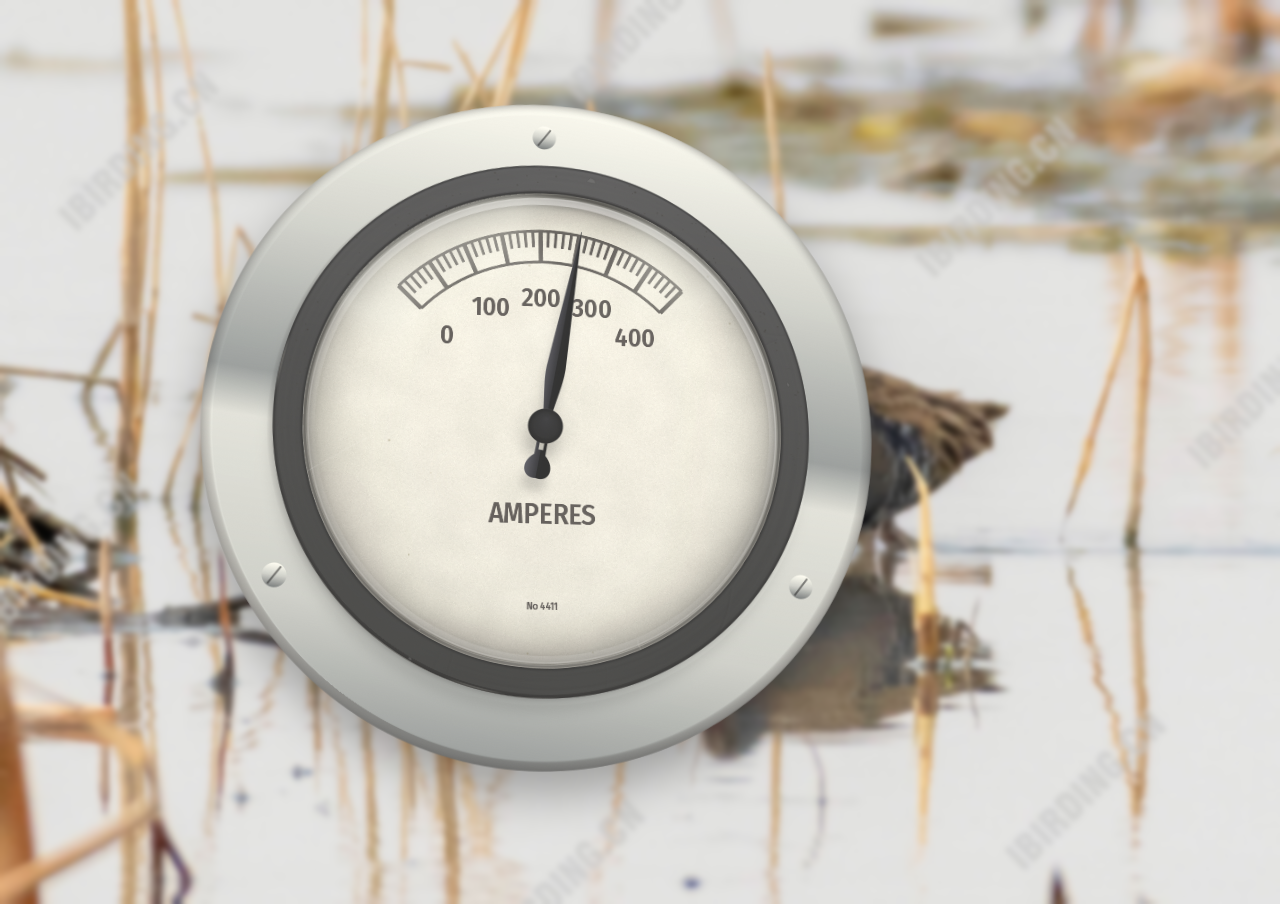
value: 250 (A)
